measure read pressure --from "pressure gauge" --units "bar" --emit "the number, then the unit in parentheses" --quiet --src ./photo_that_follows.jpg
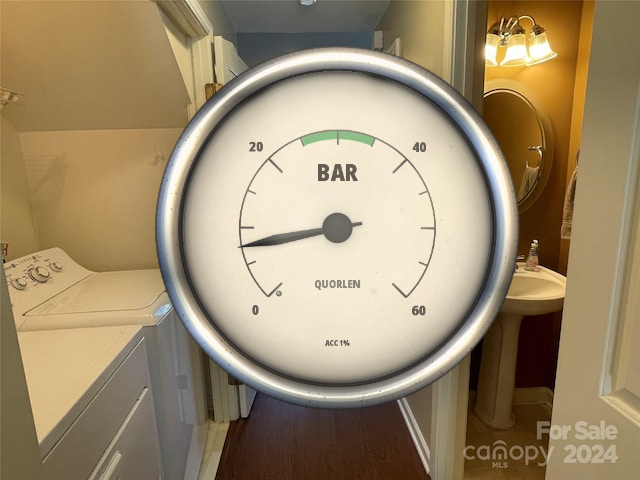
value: 7.5 (bar)
